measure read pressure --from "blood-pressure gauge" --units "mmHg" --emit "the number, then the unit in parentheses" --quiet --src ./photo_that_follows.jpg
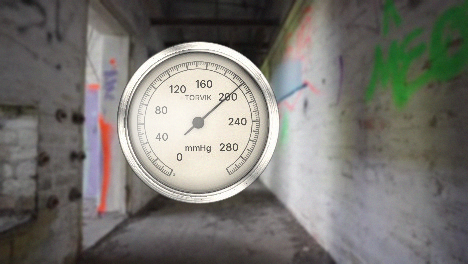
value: 200 (mmHg)
